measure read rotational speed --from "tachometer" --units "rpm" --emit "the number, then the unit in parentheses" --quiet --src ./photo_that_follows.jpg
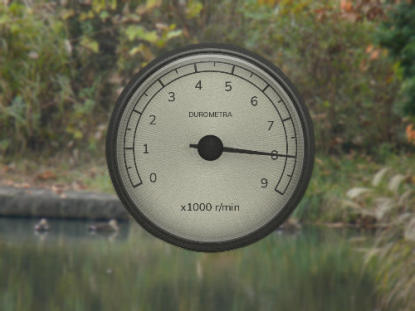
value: 8000 (rpm)
